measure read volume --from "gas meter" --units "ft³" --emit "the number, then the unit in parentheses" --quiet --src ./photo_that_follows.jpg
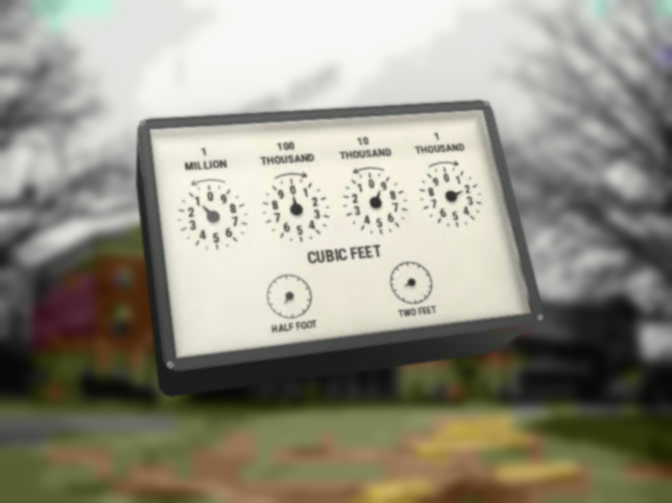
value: 99200 (ft³)
